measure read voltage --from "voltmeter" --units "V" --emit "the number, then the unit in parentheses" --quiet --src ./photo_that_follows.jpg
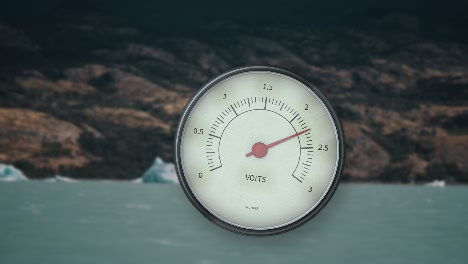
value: 2.25 (V)
